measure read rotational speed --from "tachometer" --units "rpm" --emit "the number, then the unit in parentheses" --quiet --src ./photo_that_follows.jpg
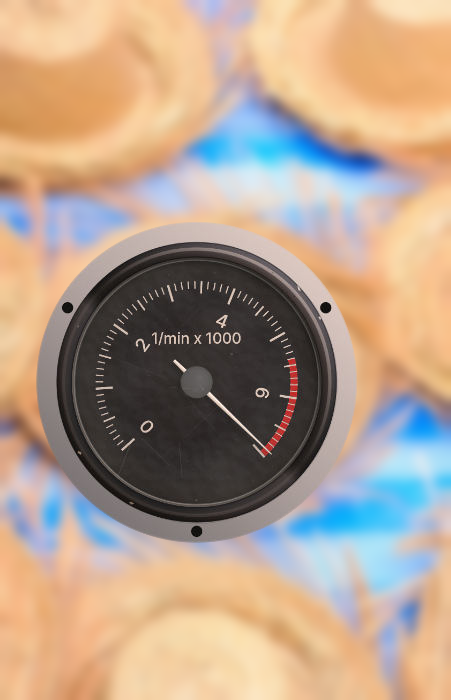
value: 6900 (rpm)
